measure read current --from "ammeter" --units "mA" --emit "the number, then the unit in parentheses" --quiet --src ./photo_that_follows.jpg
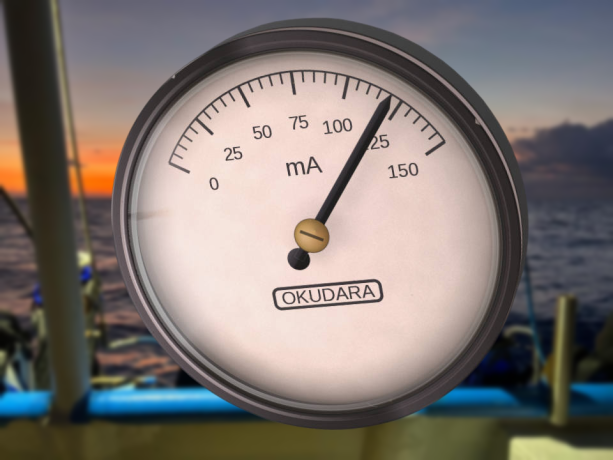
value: 120 (mA)
